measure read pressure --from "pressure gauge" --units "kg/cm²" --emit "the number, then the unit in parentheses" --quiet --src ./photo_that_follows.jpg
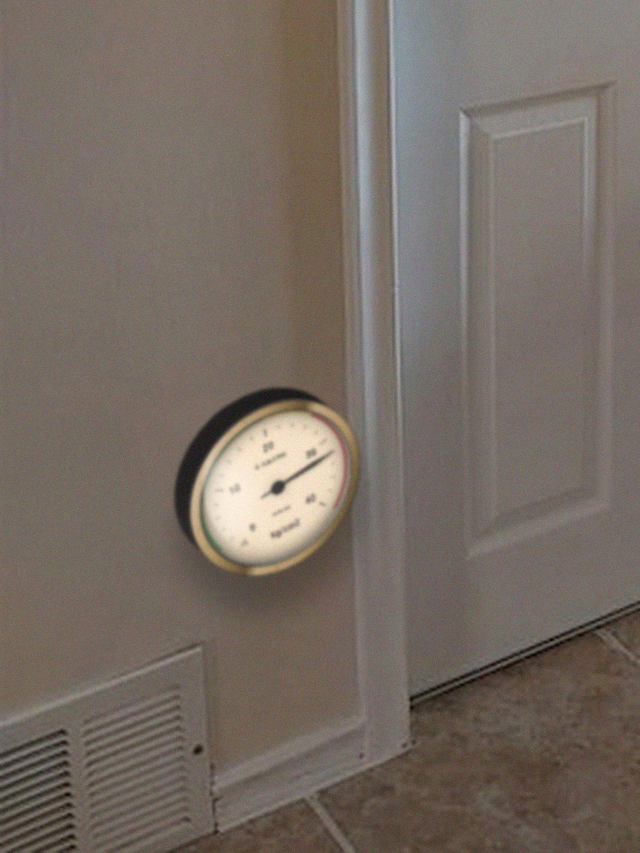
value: 32 (kg/cm²)
